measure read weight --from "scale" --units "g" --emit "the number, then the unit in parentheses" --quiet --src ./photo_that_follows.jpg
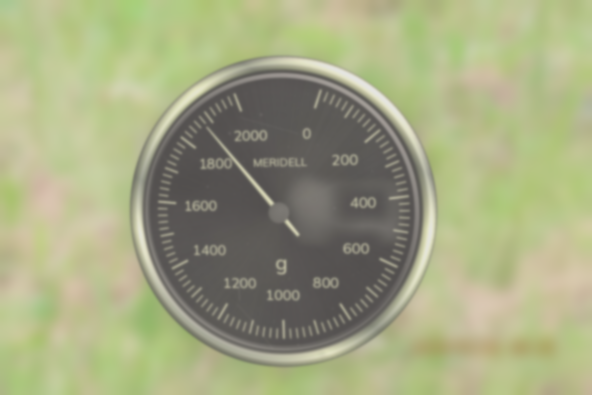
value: 1880 (g)
